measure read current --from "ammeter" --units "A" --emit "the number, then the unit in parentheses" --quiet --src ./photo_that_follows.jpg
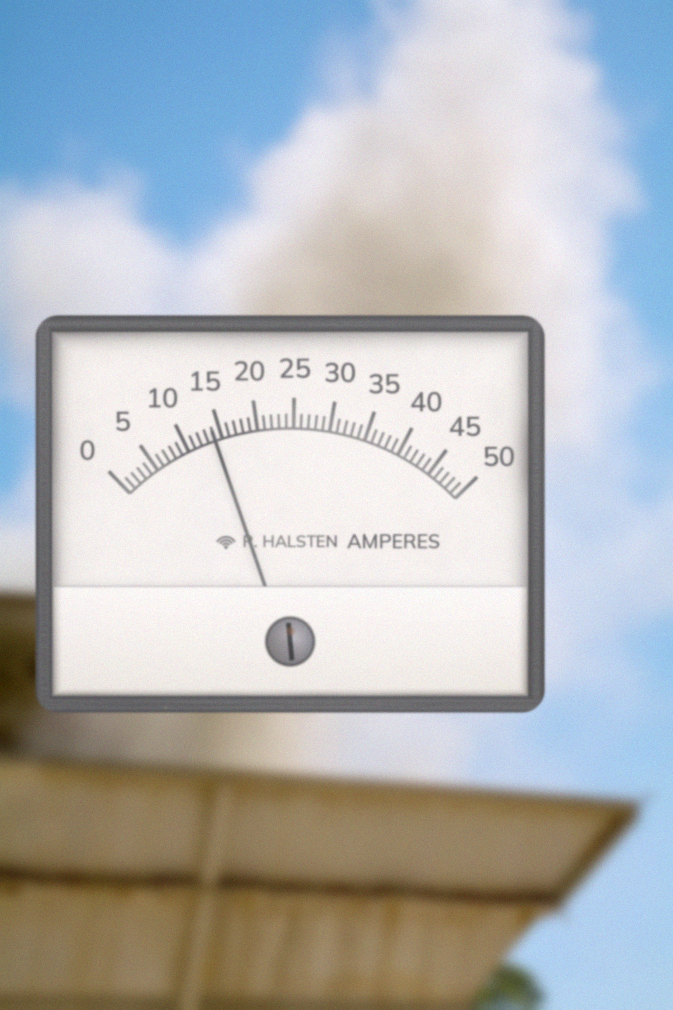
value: 14 (A)
